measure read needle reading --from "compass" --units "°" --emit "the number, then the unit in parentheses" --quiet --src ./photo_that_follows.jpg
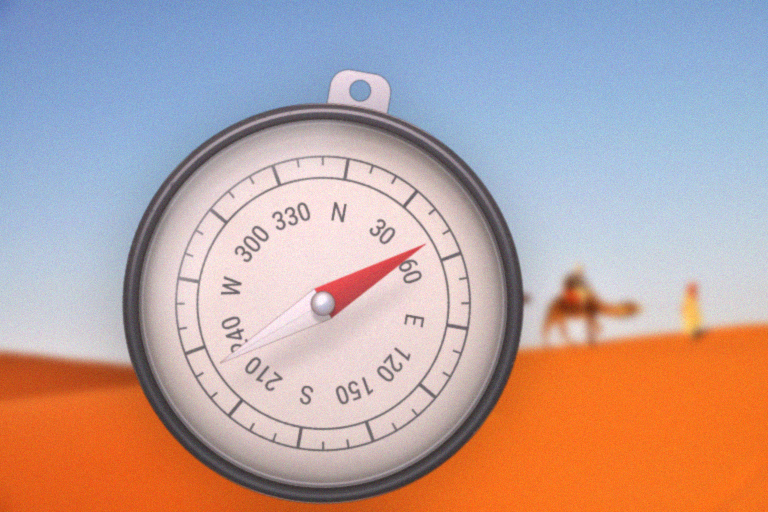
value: 50 (°)
